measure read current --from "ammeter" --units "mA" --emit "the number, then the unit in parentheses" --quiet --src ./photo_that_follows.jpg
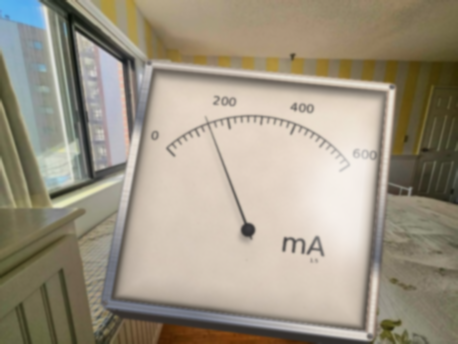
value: 140 (mA)
